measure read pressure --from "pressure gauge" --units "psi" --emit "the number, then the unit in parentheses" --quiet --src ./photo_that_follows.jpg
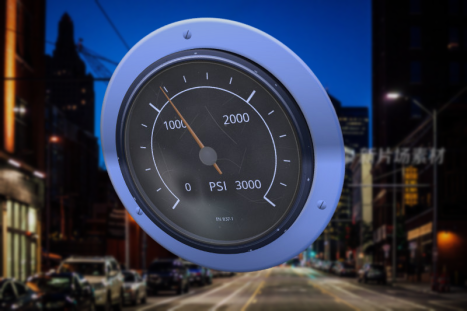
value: 1200 (psi)
